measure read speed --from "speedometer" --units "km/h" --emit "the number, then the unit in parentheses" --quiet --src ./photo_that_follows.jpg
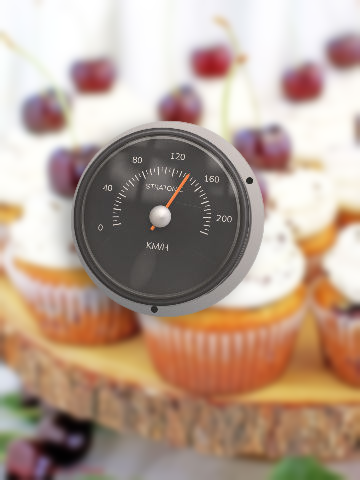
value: 140 (km/h)
